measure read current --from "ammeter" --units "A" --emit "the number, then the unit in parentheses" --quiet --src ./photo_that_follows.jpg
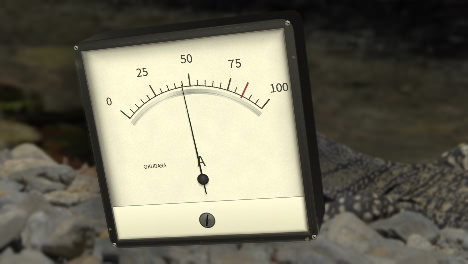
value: 45 (A)
